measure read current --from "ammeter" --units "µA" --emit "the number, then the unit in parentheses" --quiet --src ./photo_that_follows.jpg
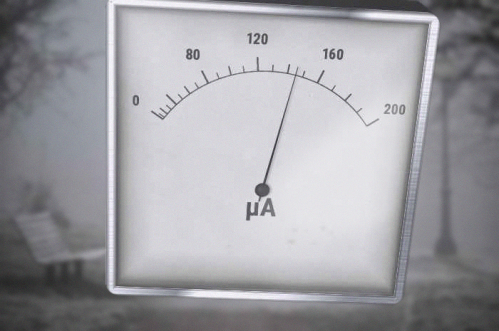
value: 145 (µA)
